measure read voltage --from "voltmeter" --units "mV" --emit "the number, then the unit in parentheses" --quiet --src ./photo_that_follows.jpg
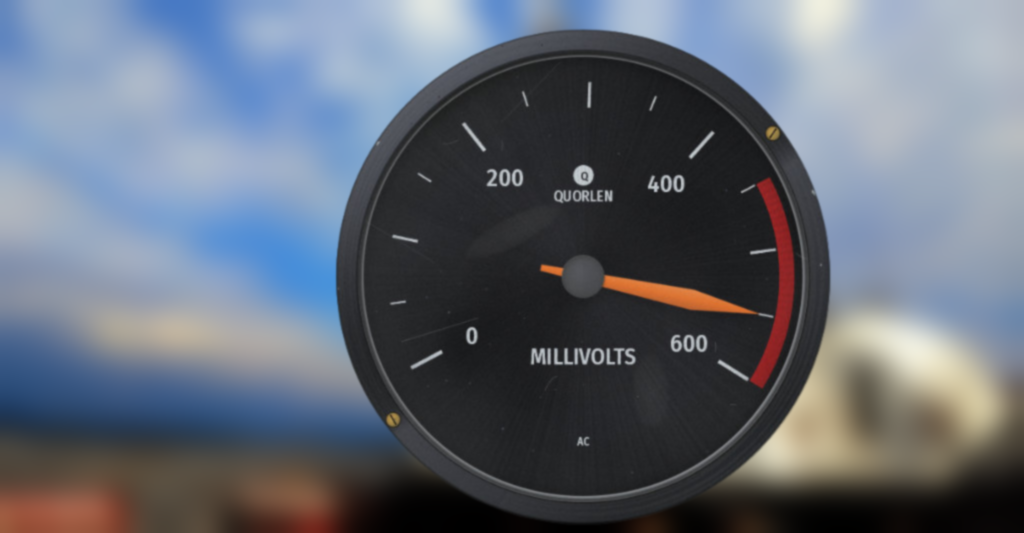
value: 550 (mV)
